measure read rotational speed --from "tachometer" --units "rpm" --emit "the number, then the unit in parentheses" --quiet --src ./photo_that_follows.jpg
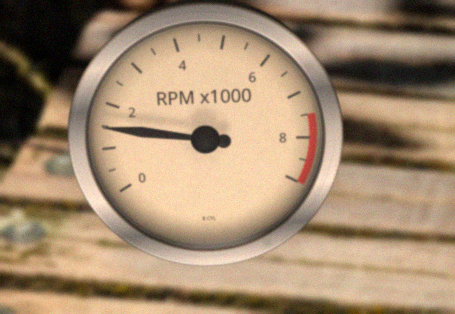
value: 1500 (rpm)
